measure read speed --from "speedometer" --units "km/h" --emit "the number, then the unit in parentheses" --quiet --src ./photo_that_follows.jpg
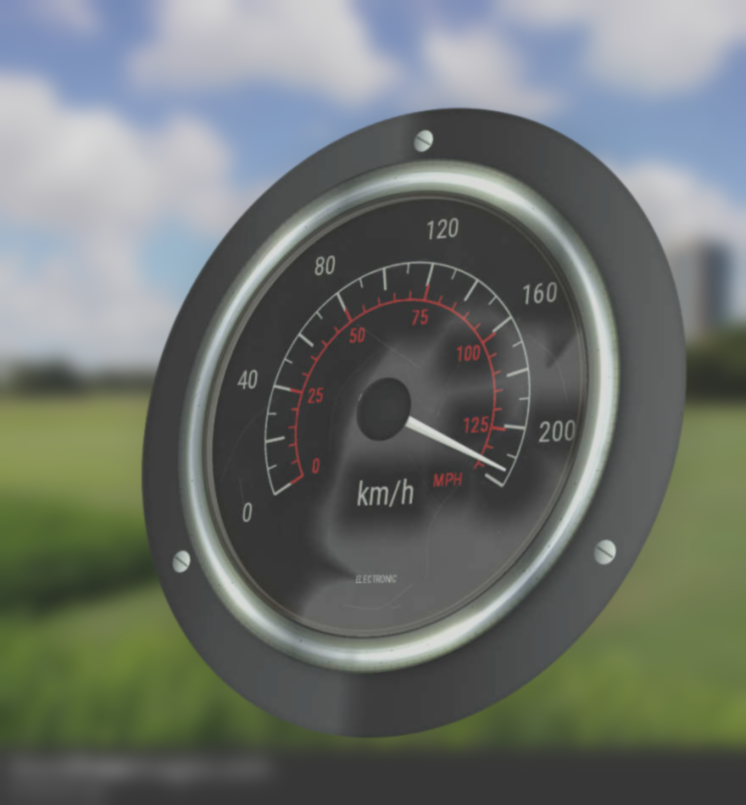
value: 215 (km/h)
